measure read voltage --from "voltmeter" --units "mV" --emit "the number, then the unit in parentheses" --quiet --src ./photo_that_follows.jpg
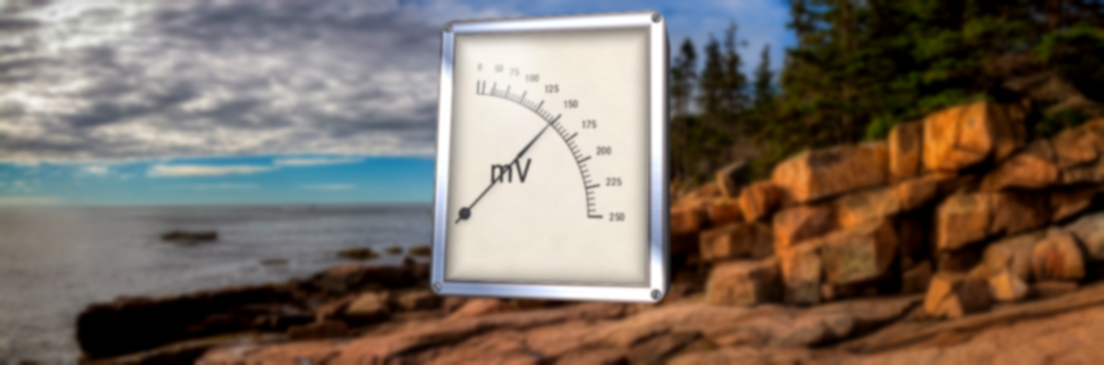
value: 150 (mV)
